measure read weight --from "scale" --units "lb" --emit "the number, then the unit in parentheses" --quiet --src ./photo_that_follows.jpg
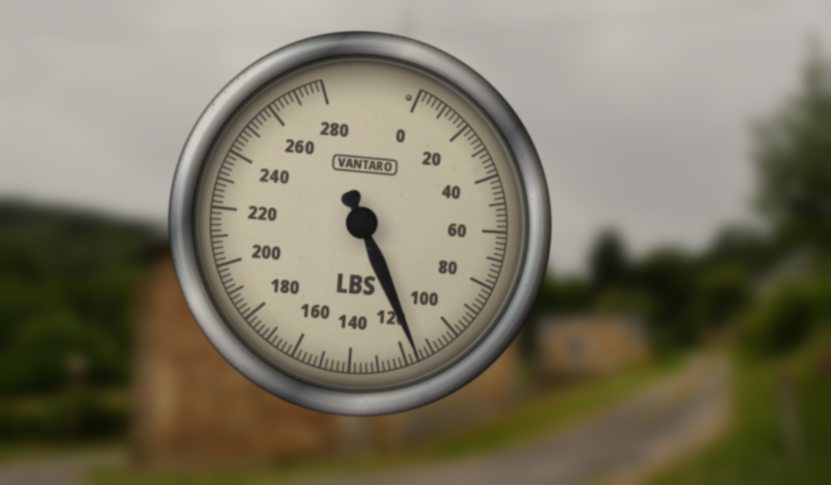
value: 116 (lb)
